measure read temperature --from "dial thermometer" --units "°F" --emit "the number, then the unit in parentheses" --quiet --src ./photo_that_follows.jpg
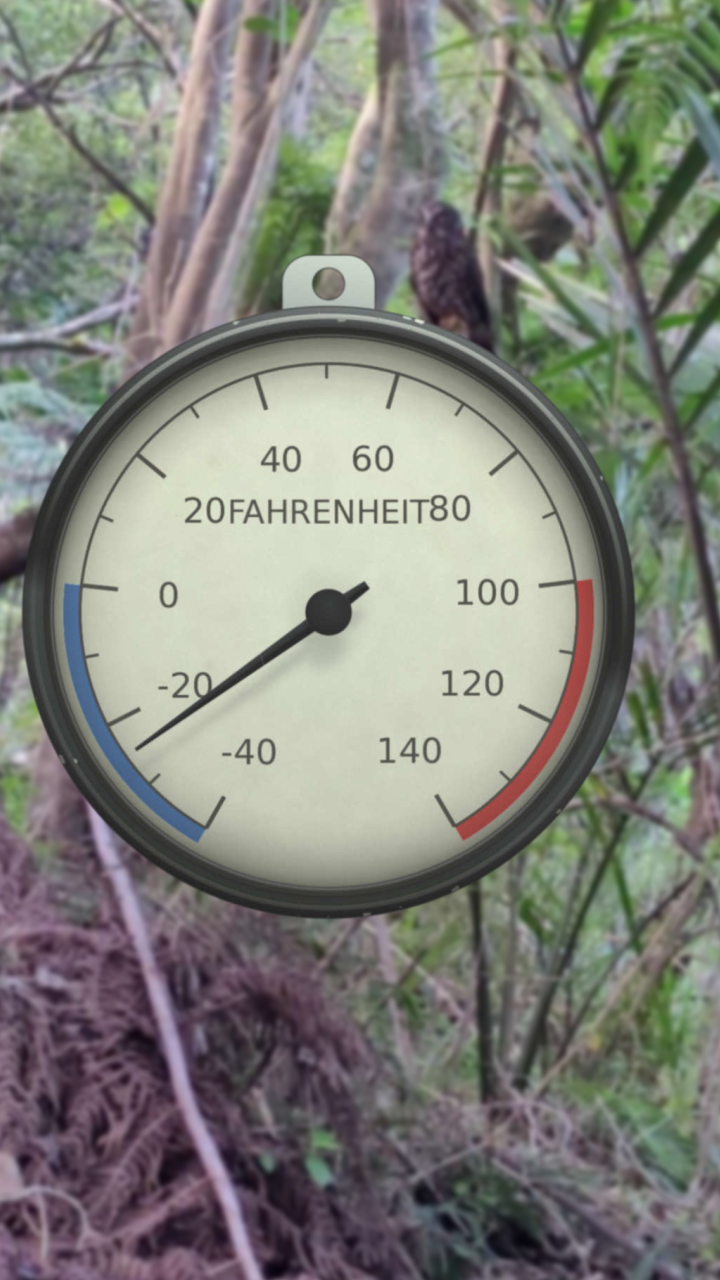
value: -25 (°F)
